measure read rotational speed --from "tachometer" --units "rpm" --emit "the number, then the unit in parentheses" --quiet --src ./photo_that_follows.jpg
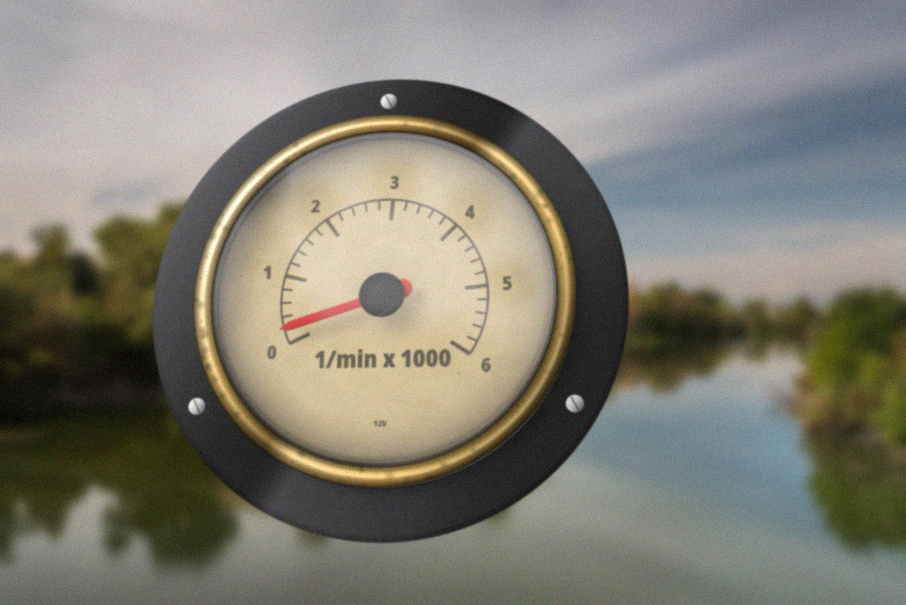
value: 200 (rpm)
